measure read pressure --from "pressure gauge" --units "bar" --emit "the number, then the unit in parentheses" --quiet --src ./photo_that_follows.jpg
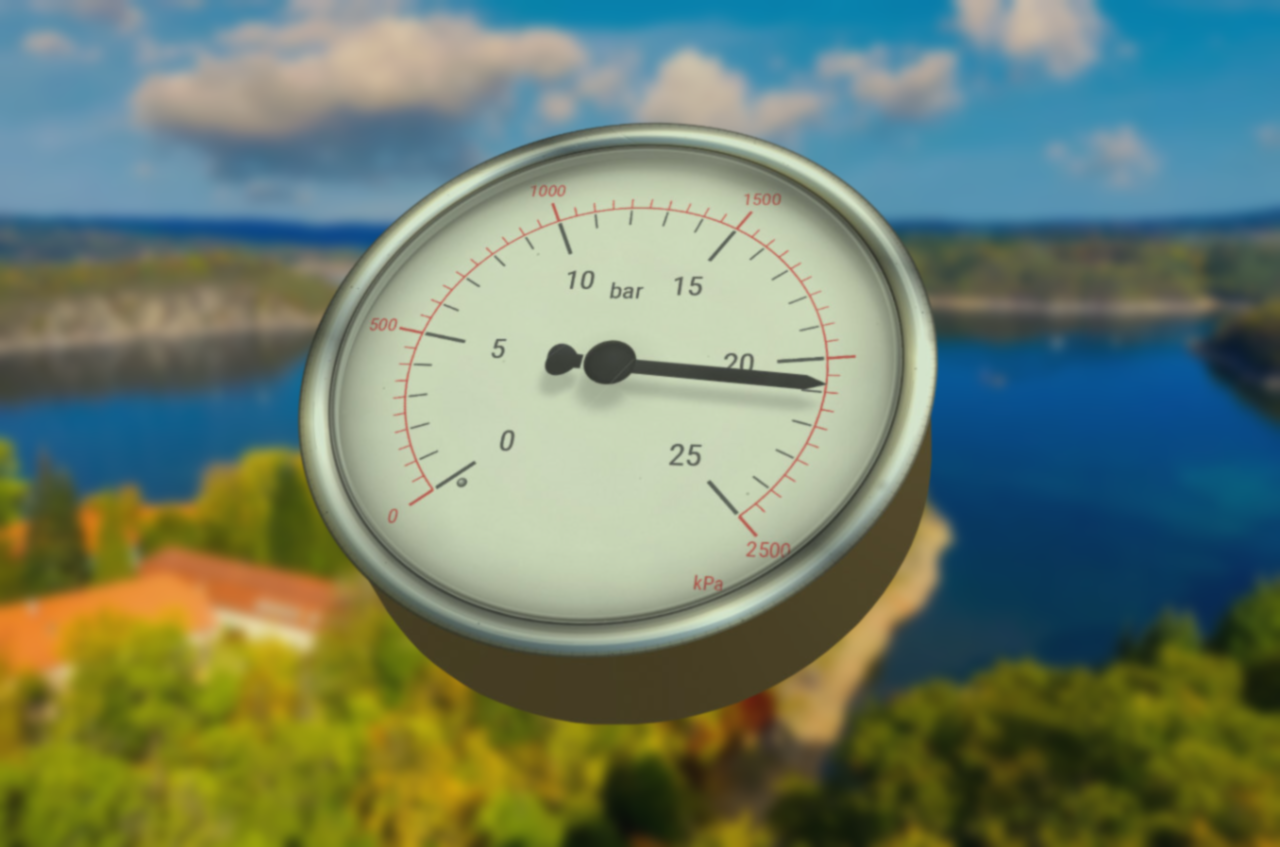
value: 21 (bar)
